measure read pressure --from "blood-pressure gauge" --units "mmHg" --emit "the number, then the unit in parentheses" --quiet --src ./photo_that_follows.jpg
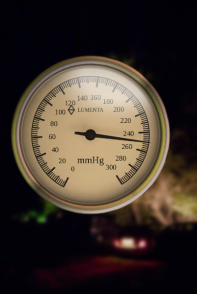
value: 250 (mmHg)
